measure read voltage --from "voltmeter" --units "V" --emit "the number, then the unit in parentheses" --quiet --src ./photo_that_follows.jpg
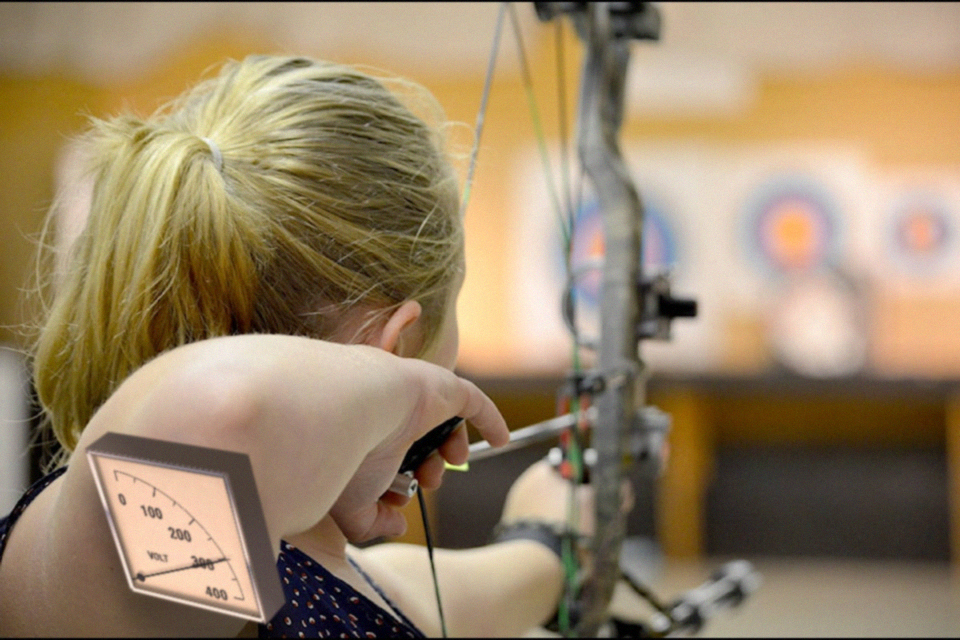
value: 300 (V)
